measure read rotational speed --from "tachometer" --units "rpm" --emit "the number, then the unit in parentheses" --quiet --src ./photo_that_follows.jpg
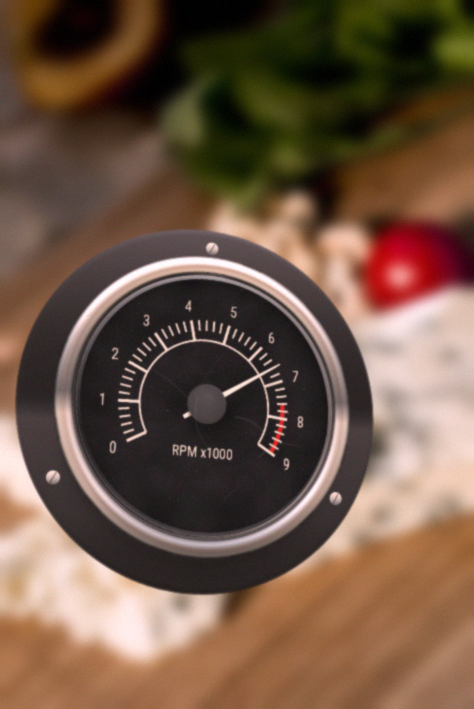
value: 6600 (rpm)
